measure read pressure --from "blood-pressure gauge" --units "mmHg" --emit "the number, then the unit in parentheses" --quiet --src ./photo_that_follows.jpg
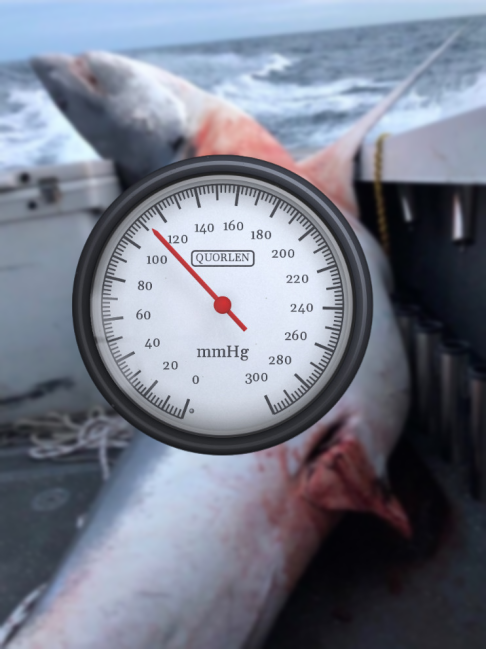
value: 112 (mmHg)
